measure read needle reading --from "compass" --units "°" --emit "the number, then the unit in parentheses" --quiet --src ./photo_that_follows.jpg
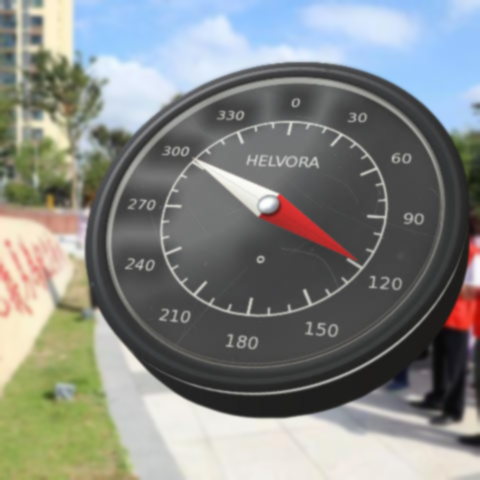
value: 120 (°)
